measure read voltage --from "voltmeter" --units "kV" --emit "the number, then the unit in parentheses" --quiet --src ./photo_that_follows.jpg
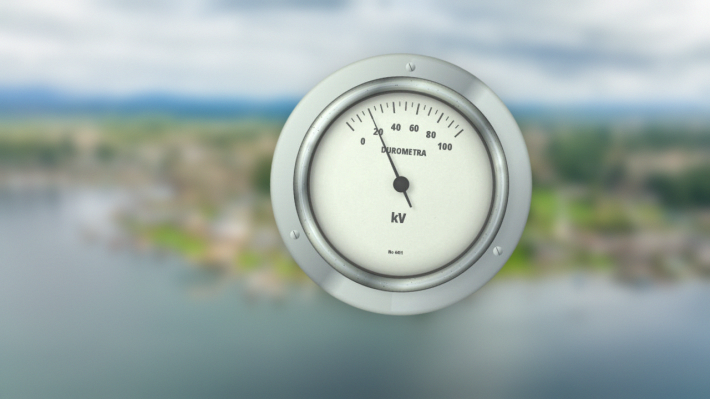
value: 20 (kV)
